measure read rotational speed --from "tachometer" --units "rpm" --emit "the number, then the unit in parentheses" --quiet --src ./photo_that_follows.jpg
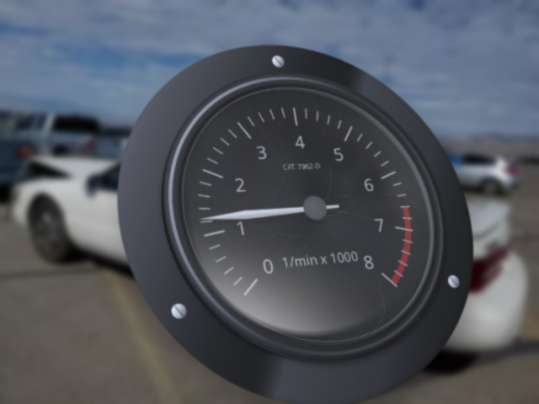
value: 1200 (rpm)
